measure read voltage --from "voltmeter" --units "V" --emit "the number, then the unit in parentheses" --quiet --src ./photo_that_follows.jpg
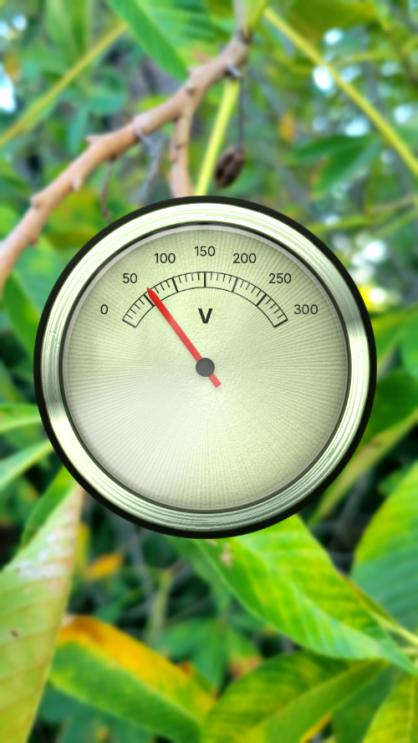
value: 60 (V)
